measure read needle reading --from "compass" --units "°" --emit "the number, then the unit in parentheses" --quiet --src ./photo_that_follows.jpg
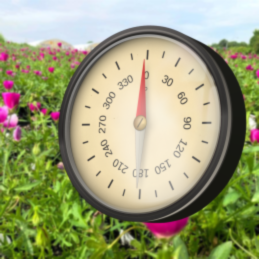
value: 0 (°)
